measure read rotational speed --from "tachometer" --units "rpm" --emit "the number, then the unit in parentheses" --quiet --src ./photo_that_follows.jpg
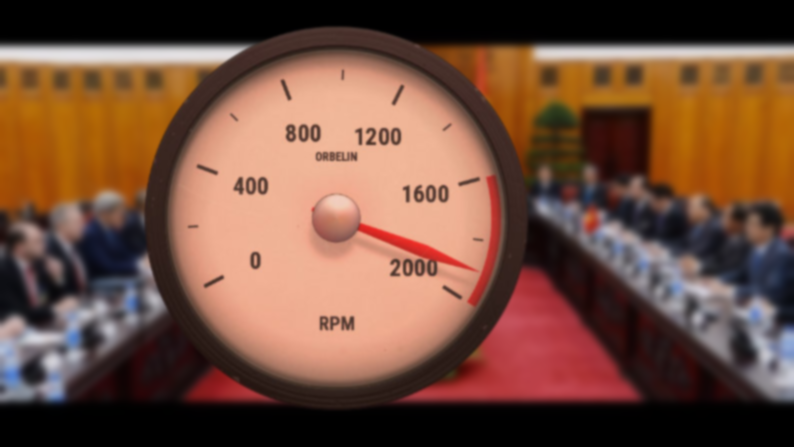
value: 1900 (rpm)
